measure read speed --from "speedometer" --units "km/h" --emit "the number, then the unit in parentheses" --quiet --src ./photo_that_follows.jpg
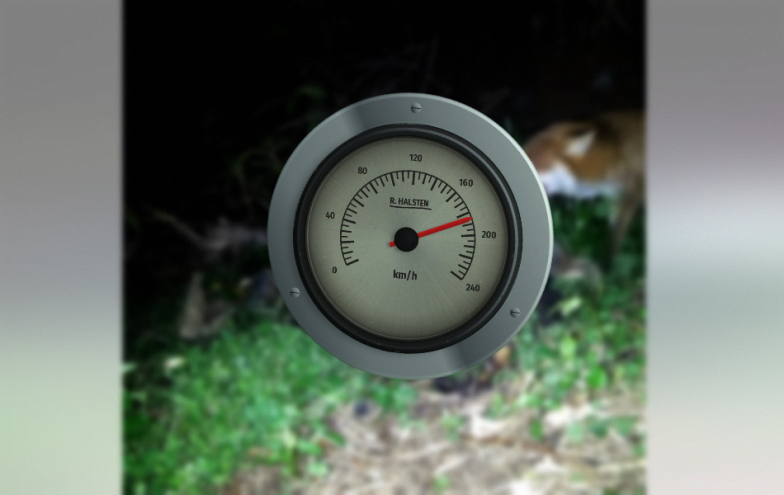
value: 185 (km/h)
